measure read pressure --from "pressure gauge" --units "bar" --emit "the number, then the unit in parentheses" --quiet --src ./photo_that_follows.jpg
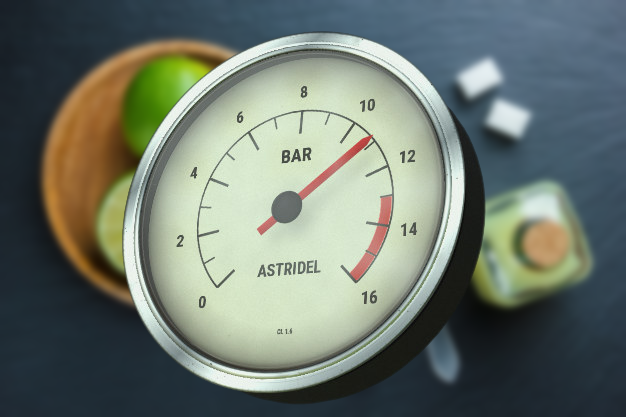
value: 11 (bar)
